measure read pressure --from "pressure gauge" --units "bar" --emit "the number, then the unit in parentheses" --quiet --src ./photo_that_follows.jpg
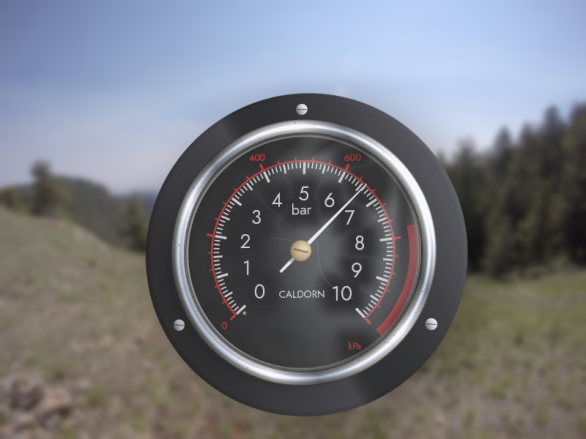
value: 6.6 (bar)
